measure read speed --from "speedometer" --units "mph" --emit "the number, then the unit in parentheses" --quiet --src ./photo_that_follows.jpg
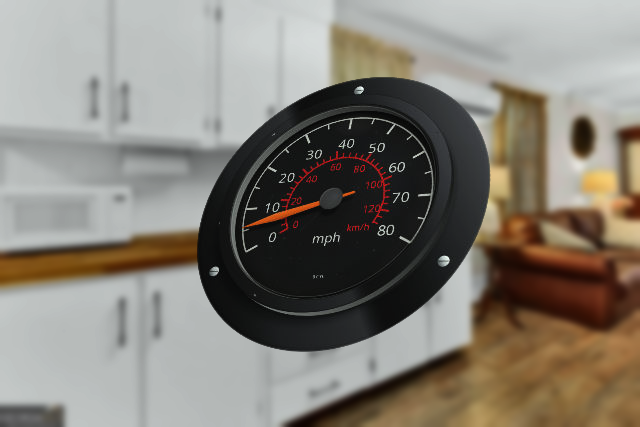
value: 5 (mph)
